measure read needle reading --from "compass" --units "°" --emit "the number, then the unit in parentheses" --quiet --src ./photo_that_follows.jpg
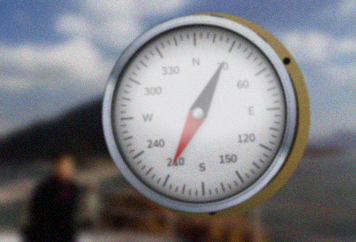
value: 210 (°)
